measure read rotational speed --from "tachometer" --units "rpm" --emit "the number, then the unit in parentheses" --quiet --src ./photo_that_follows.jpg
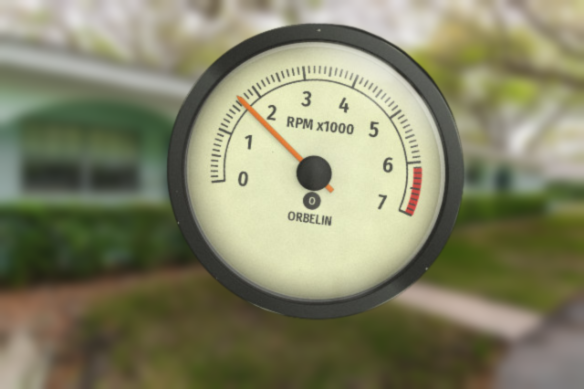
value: 1700 (rpm)
